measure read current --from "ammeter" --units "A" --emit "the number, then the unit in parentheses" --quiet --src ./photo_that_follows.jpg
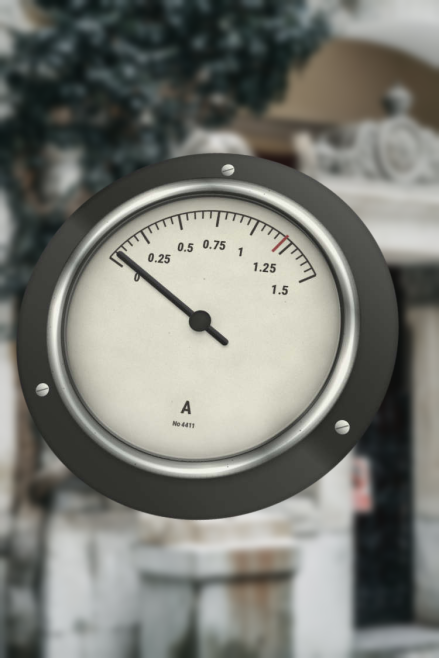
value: 0.05 (A)
